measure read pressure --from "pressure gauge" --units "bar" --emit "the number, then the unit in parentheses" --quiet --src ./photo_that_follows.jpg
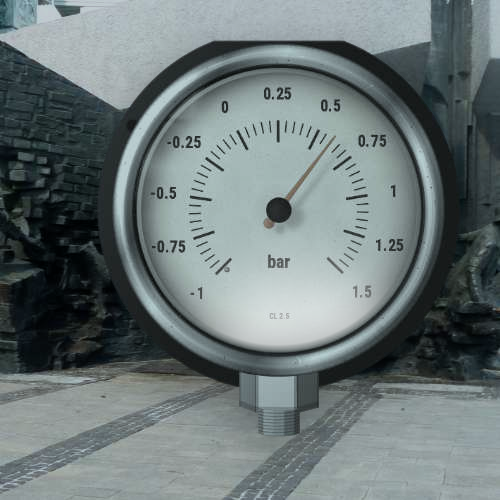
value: 0.6 (bar)
